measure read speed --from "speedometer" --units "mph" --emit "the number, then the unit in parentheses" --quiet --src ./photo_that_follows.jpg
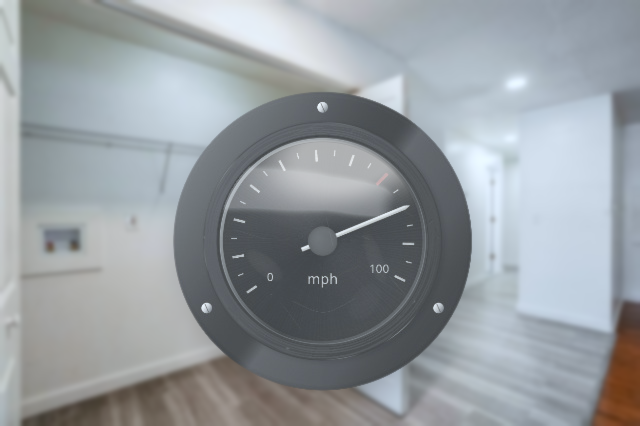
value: 80 (mph)
